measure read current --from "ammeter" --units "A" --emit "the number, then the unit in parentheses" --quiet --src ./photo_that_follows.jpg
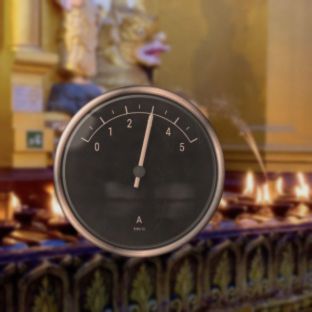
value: 3 (A)
